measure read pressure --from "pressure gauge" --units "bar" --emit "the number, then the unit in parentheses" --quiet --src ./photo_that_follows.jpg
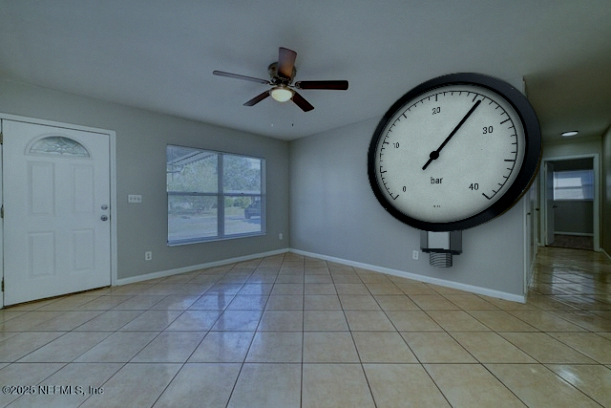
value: 26 (bar)
